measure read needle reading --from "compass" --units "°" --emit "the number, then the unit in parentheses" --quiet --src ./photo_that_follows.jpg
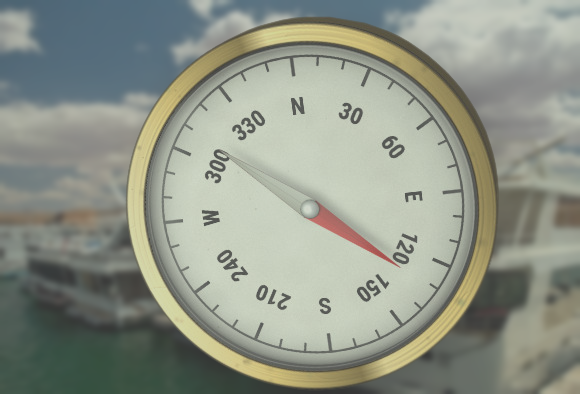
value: 130 (°)
